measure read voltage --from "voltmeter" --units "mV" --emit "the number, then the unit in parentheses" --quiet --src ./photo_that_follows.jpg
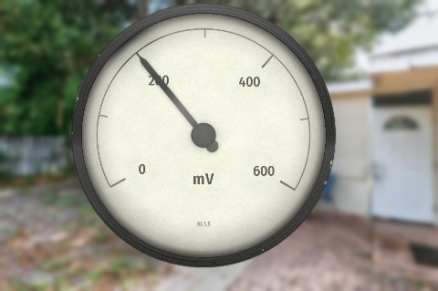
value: 200 (mV)
